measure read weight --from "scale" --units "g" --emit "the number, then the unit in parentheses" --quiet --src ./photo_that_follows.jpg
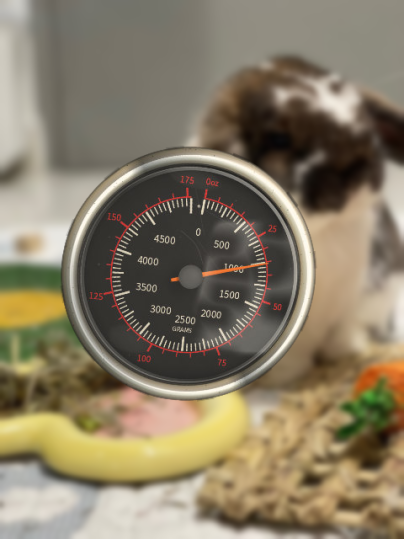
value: 1000 (g)
